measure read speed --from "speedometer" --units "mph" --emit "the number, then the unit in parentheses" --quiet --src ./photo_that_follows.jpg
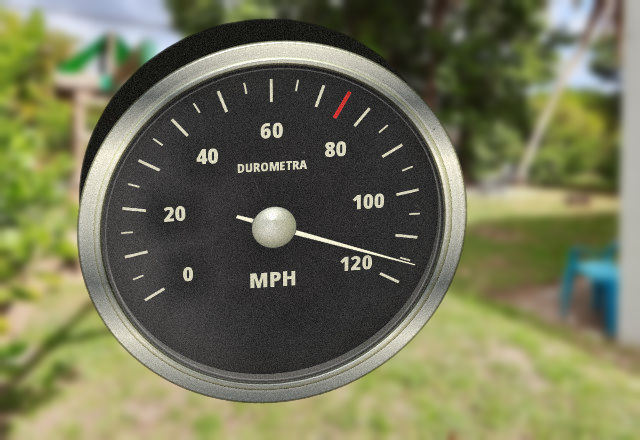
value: 115 (mph)
